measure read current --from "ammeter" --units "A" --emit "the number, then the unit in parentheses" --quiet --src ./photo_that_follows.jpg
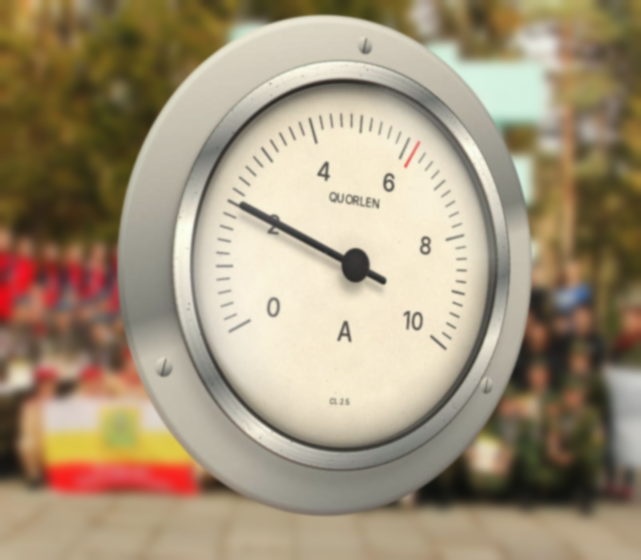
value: 2 (A)
